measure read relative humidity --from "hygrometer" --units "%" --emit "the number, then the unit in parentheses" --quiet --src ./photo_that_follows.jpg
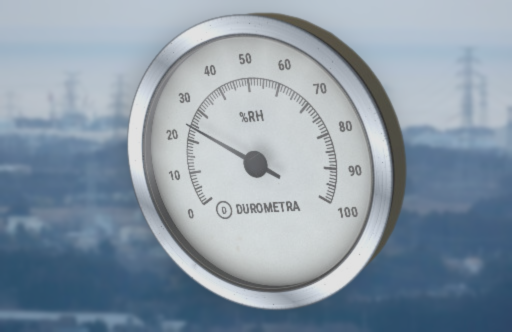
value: 25 (%)
